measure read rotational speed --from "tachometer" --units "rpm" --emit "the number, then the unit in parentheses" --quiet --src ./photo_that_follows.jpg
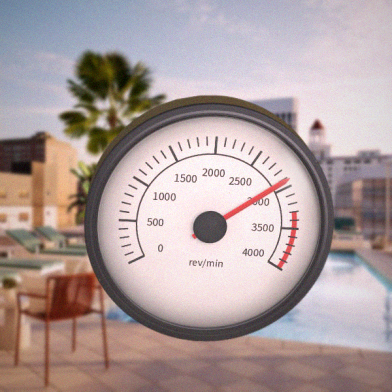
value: 2900 (rpm)
